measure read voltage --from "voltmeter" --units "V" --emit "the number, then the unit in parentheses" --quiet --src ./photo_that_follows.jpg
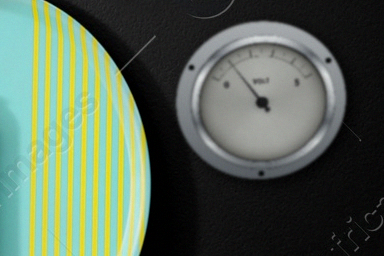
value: 1 (V)
